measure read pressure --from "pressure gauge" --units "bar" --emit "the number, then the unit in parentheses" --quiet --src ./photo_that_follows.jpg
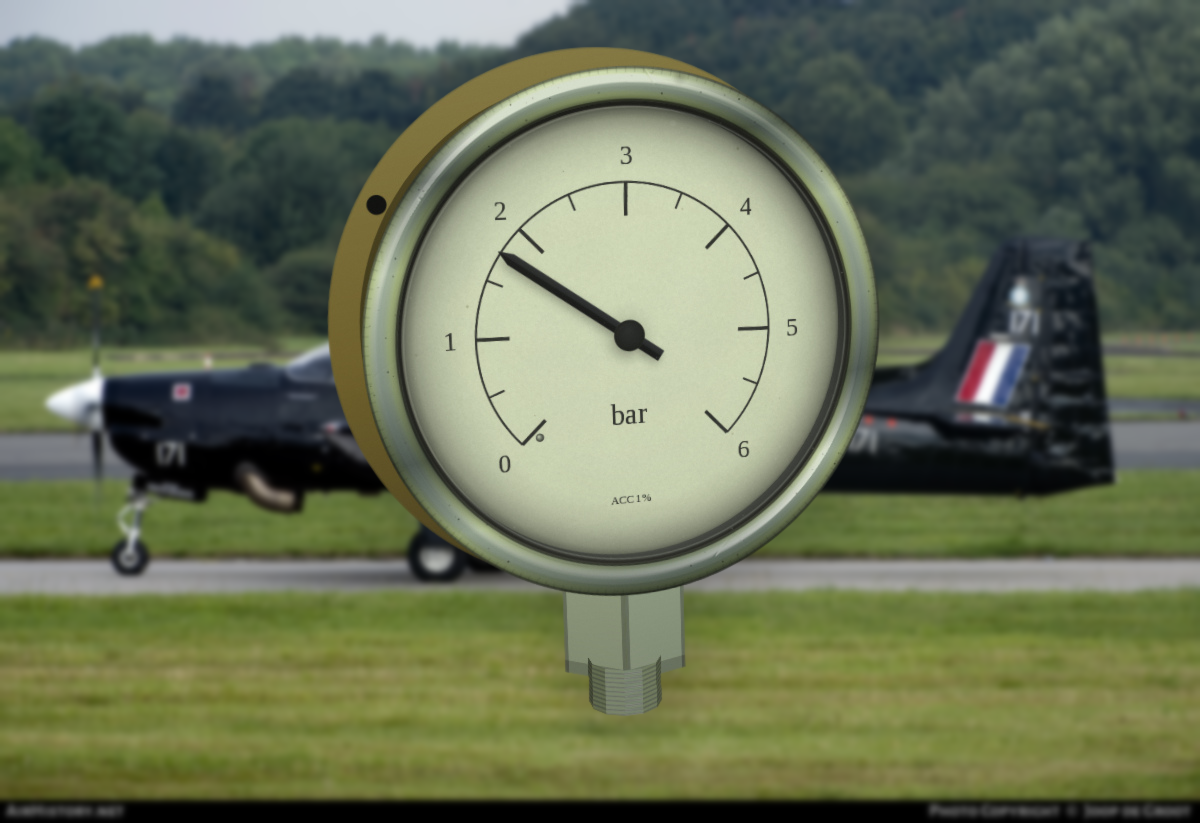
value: 1.75 (bar)
